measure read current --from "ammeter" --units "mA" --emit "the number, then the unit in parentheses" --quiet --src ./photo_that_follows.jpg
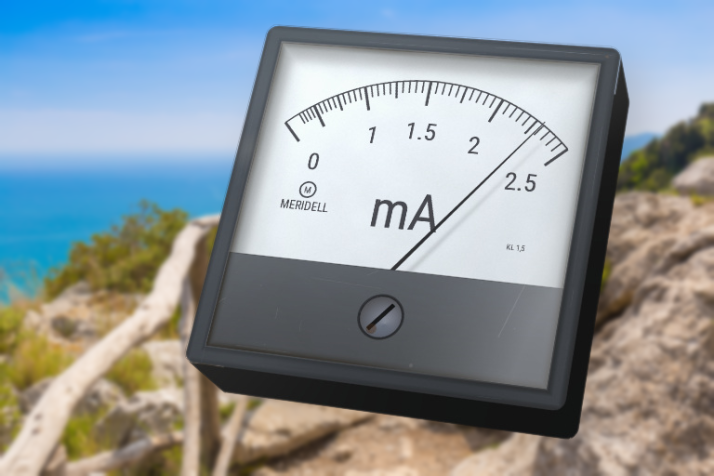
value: 2.3 (mA)
